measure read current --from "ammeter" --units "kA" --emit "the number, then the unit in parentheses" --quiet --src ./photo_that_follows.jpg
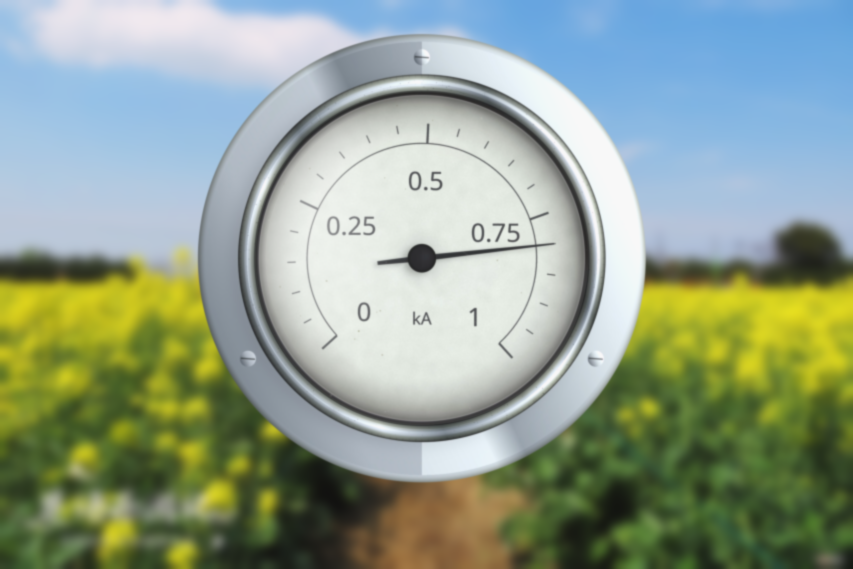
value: 0.8 (kA)
